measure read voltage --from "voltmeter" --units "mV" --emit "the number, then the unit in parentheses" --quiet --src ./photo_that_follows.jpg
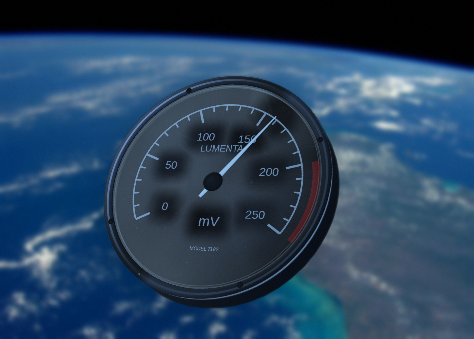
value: 160 (mV)
